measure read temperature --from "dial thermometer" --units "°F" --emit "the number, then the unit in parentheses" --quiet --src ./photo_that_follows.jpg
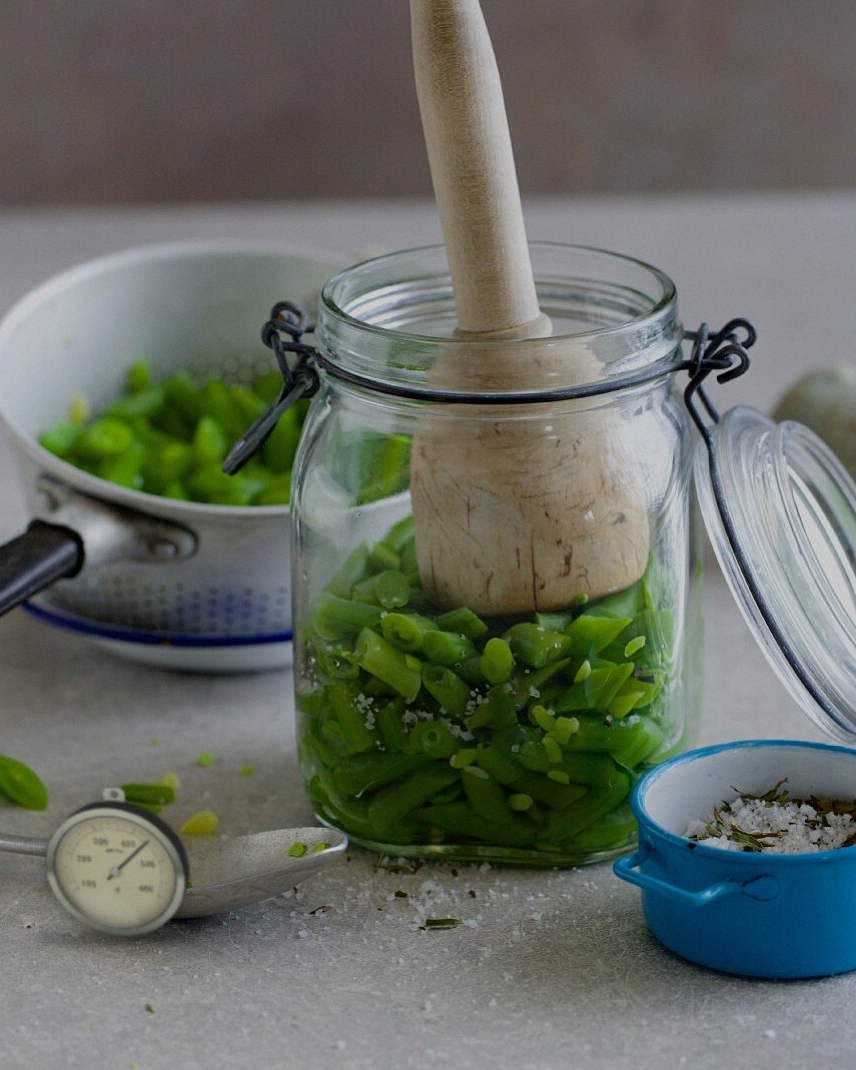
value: 440 (°F)
